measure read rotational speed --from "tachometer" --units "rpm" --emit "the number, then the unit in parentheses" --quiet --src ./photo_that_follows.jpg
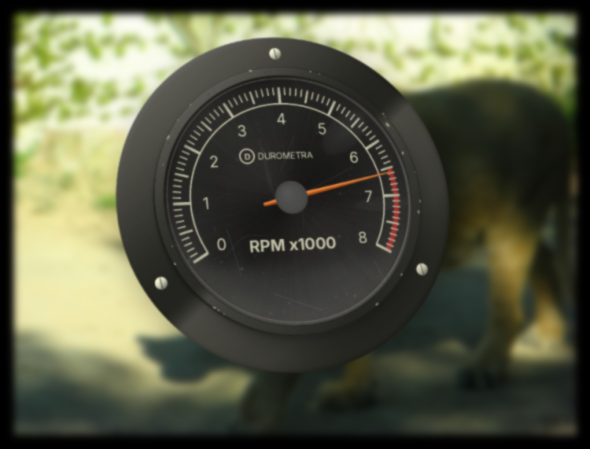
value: 6600 (rpm)
